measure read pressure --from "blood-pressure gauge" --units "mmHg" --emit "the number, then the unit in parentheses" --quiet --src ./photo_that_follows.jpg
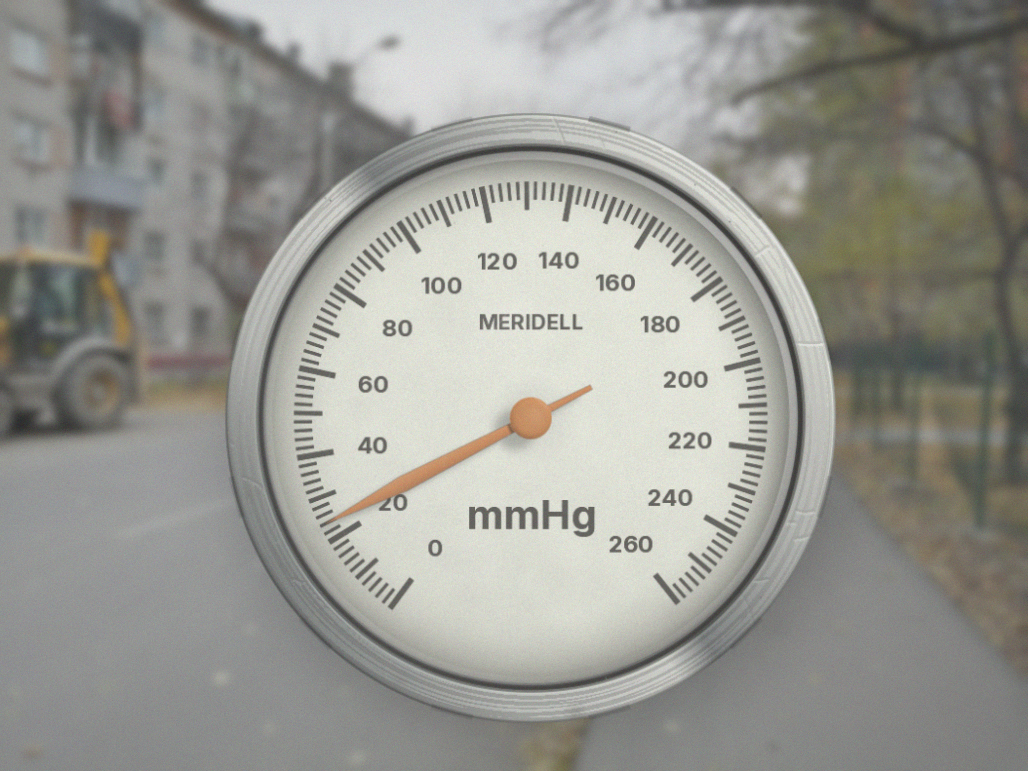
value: 24 (mmHg)
